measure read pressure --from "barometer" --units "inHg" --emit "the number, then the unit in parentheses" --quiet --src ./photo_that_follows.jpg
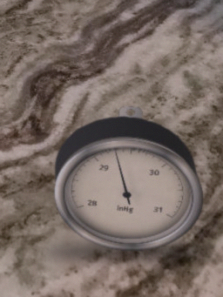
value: 29.3 (inHg)
